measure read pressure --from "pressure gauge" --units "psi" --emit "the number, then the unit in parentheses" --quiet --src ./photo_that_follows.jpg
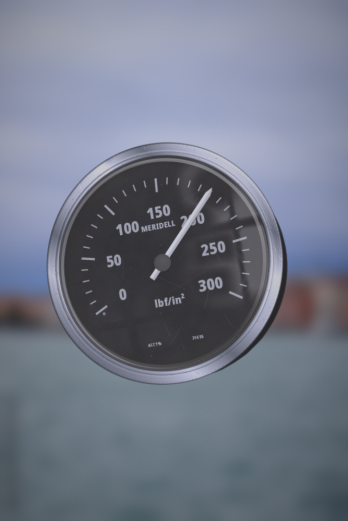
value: 200 (psi)
